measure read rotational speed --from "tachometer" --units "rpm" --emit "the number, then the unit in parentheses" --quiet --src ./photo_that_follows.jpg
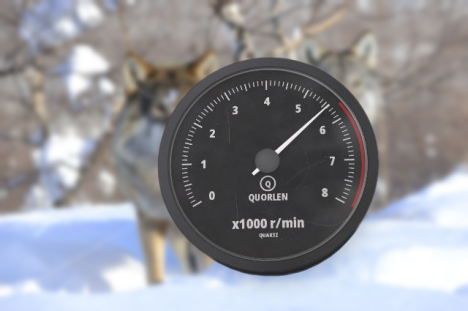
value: 5600 (rpm)
